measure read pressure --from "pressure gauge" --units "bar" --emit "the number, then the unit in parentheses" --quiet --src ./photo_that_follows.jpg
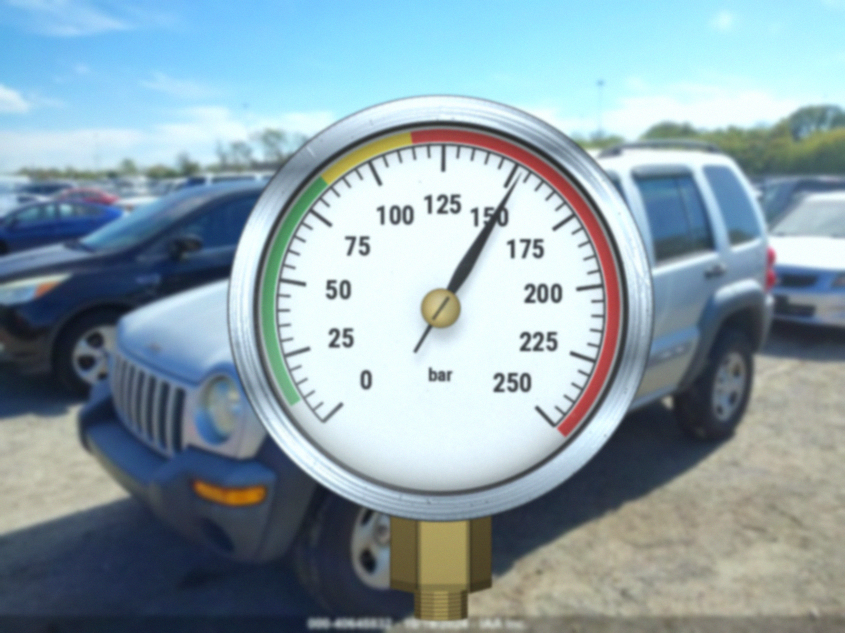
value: 152.5 (bar)
